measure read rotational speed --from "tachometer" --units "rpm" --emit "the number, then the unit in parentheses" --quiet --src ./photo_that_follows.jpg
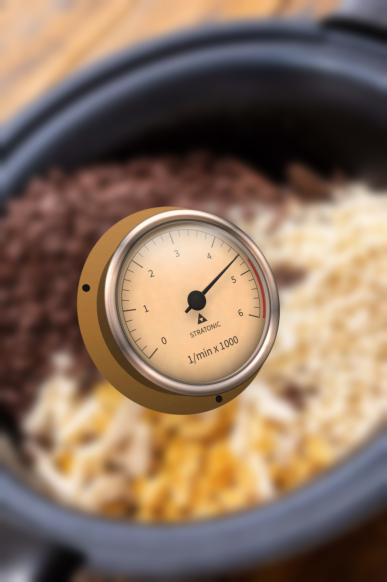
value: 4600 (rpm)
